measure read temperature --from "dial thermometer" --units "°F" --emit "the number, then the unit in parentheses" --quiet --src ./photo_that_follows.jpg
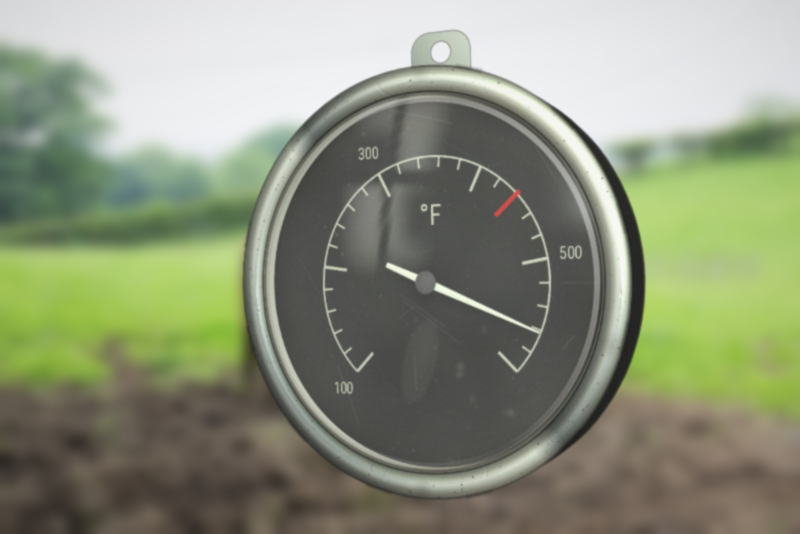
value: 560 (°F)
